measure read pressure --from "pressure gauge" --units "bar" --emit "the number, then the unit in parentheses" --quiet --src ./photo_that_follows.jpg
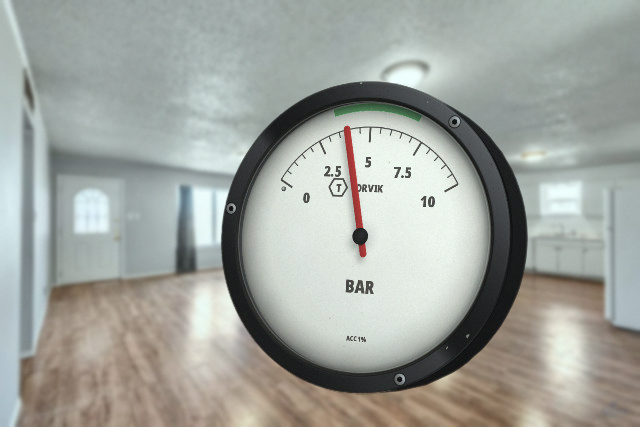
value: 4 (bar)
